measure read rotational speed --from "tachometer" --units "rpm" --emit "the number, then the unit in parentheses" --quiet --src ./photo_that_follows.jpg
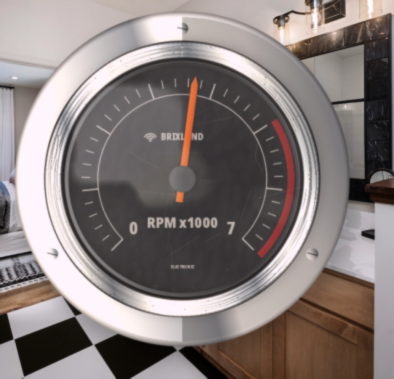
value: 3700 (rpm)
